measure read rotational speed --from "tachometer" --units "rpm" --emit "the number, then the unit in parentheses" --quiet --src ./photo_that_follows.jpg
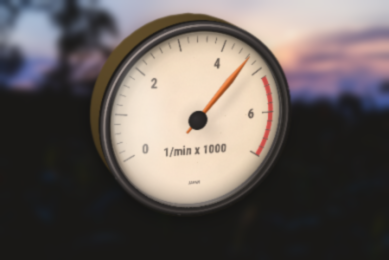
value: 4600 (rpm)
